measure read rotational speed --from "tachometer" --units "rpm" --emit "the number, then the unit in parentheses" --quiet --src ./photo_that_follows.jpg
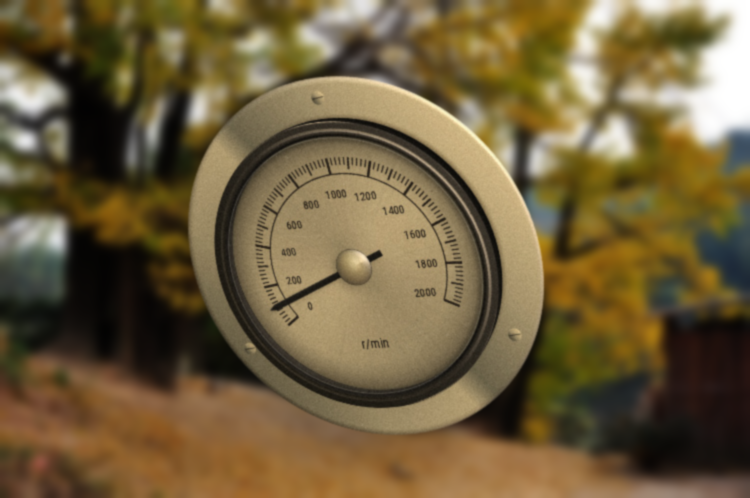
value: 100 (rpm)
